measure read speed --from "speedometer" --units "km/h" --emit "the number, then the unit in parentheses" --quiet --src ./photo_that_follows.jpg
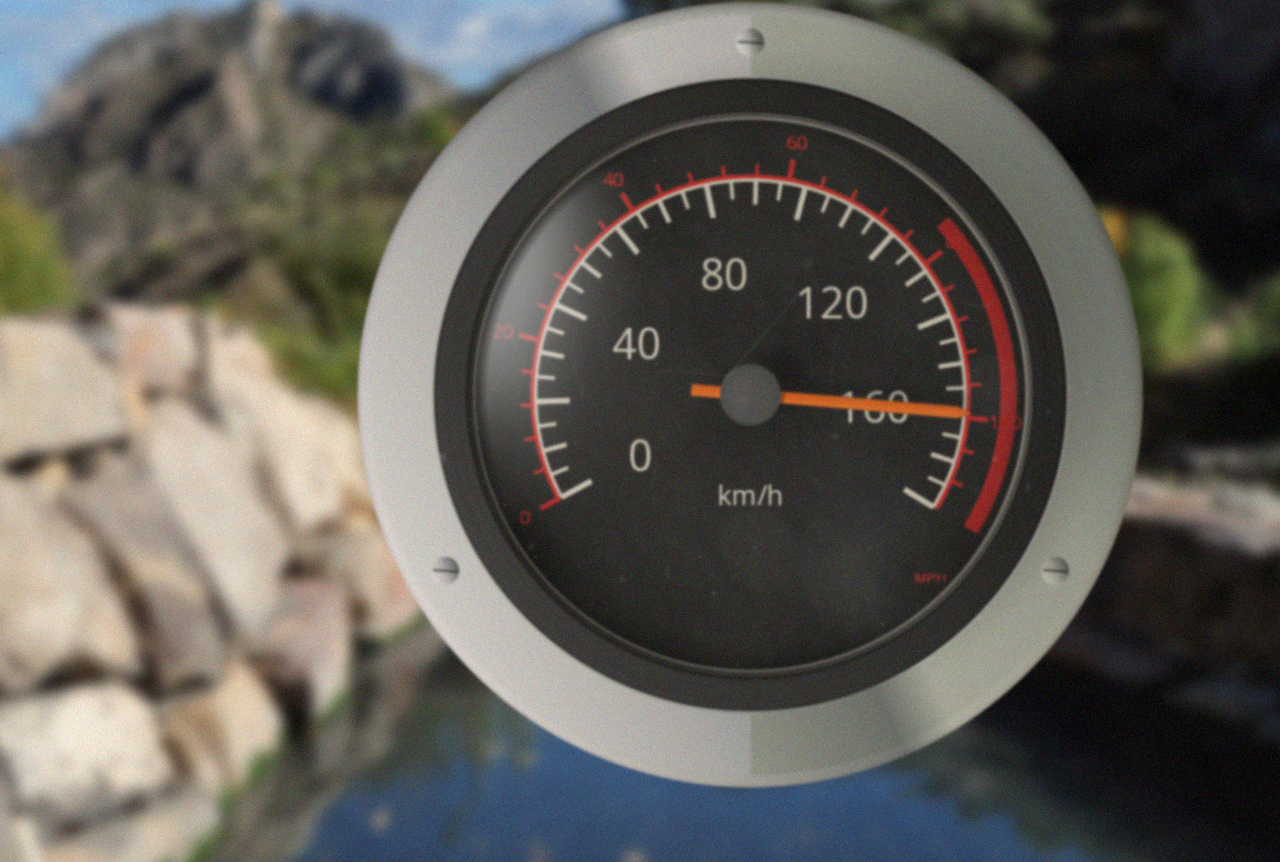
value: 160 (km/h)
